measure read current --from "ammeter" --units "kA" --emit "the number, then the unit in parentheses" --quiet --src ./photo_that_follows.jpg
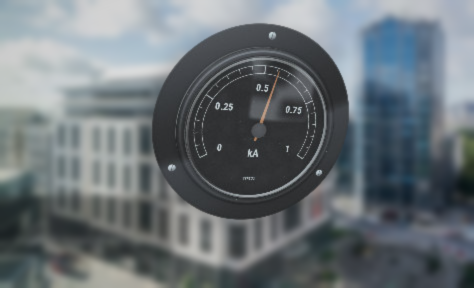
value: 0.55 (kA)
